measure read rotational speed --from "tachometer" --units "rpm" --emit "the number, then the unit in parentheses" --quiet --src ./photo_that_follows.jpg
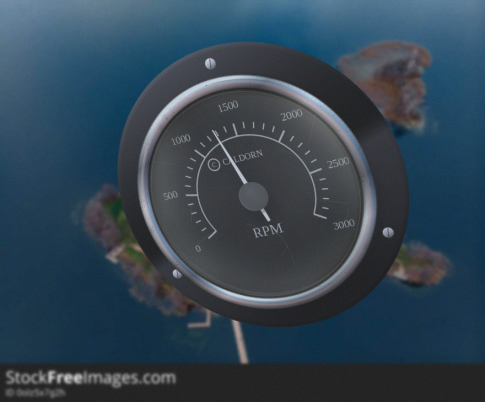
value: 1300 (rpm)
